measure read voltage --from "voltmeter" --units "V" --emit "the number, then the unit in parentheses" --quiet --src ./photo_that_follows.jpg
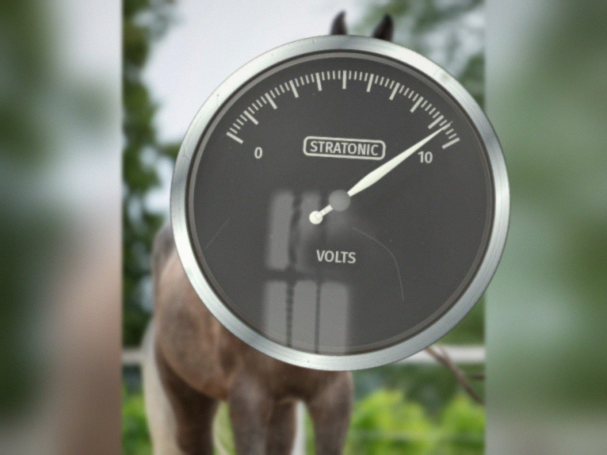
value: 9.4 (V)
